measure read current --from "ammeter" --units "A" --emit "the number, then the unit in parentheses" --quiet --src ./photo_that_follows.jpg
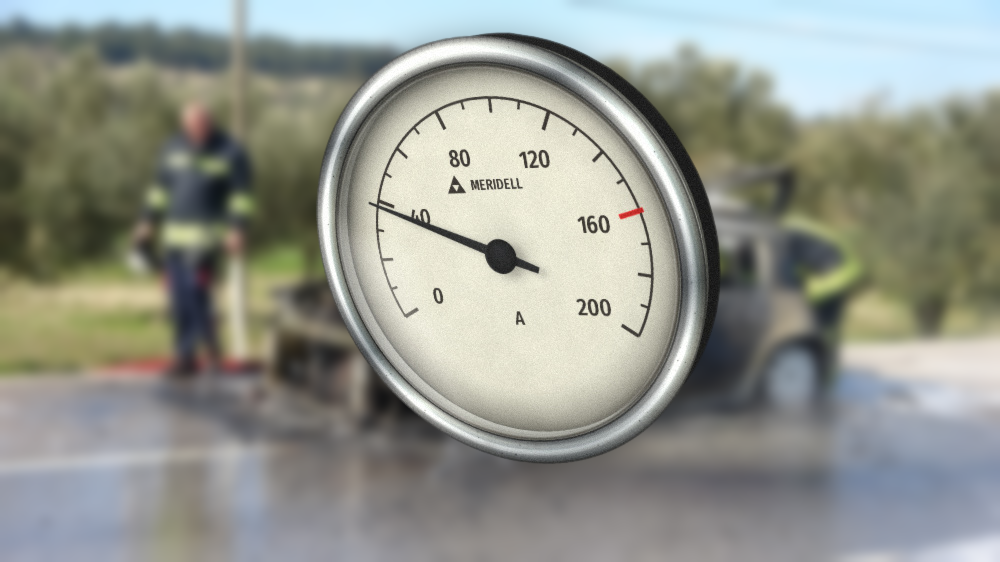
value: 40 (A)
